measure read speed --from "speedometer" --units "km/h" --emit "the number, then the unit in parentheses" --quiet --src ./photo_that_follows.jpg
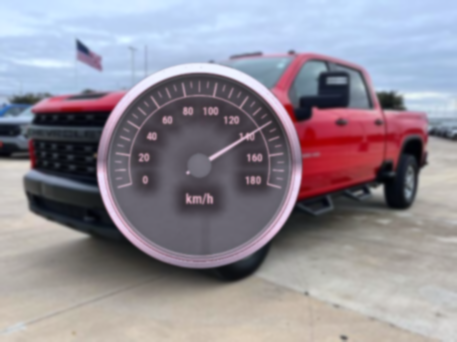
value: 140 (km/h)
